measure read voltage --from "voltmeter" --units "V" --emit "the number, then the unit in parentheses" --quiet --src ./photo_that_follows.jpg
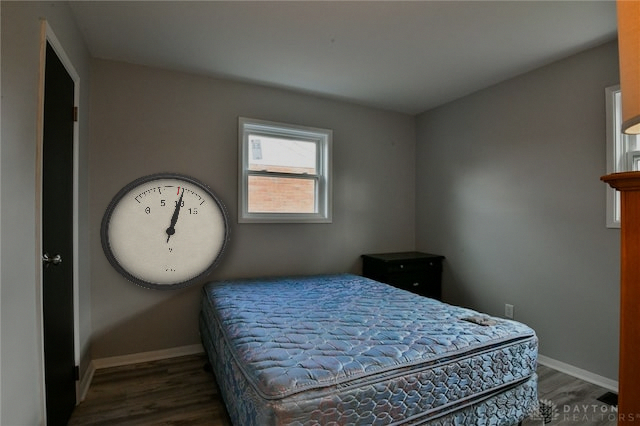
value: 10 (V)
